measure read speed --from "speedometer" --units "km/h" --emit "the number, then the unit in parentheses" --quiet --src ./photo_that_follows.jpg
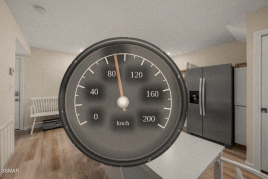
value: 90 (km/h)
